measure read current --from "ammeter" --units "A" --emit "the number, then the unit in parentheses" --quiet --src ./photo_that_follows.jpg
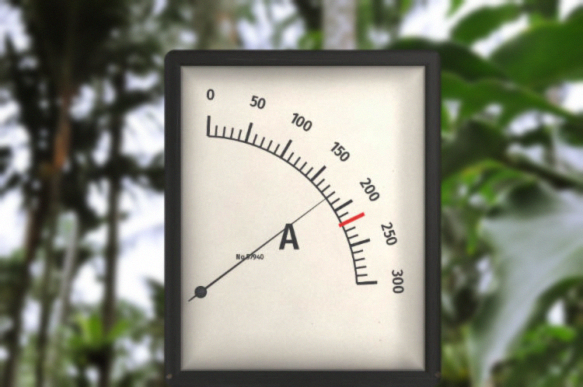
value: 180 (A)
